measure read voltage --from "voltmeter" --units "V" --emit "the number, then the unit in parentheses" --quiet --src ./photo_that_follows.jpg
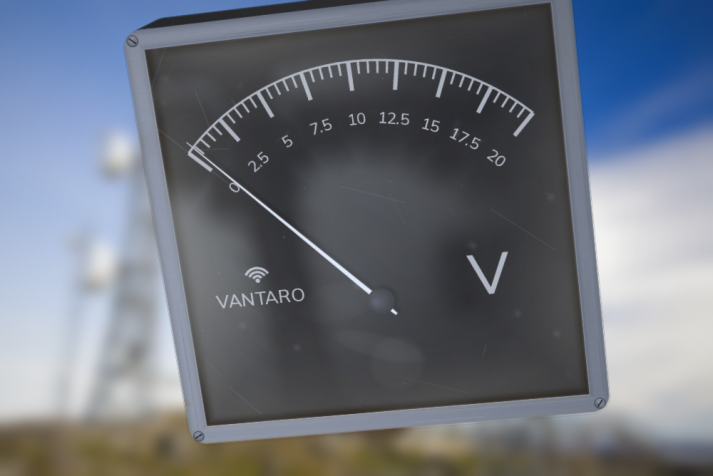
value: 0.5 (V)
